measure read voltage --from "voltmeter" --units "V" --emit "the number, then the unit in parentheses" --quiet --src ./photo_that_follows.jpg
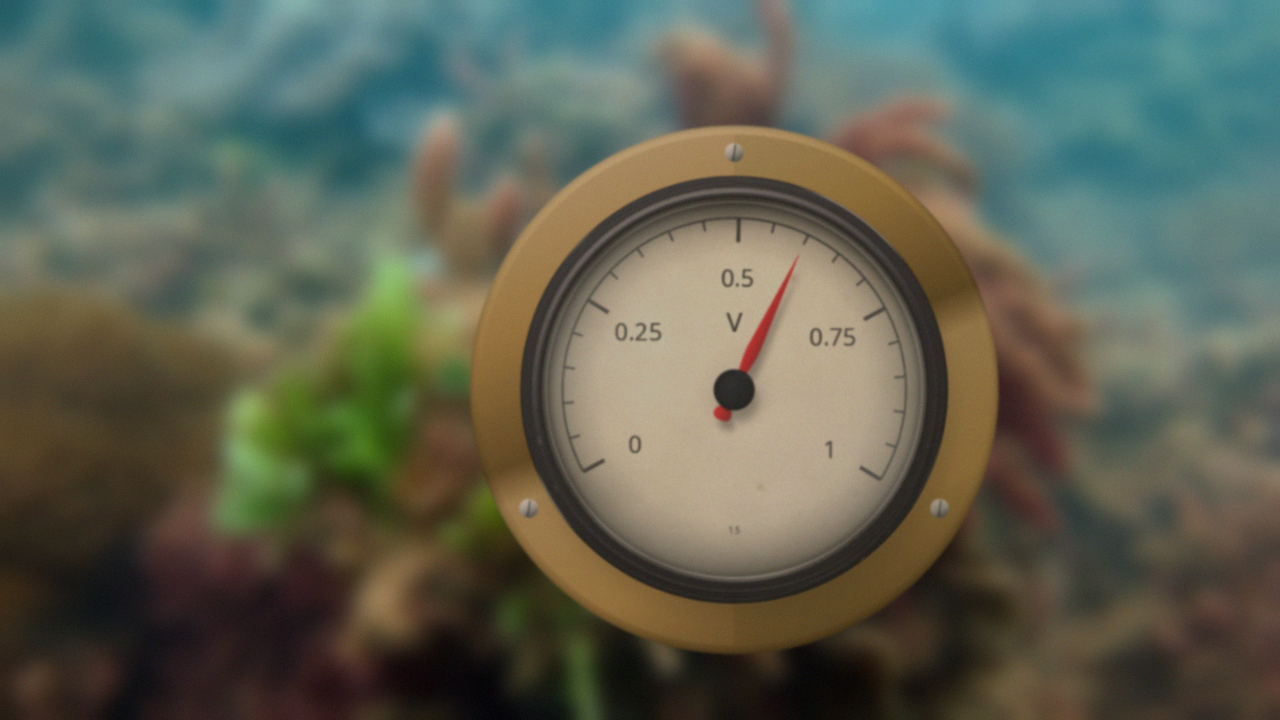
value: 0.6 (V)
